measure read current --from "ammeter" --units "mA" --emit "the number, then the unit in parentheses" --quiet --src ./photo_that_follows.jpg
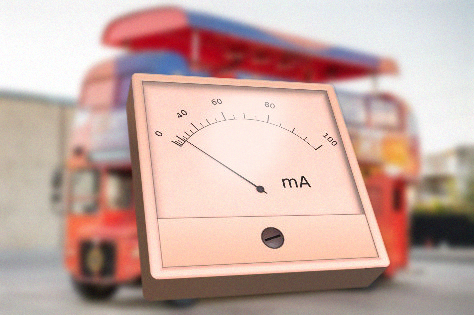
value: 20 (mA)
